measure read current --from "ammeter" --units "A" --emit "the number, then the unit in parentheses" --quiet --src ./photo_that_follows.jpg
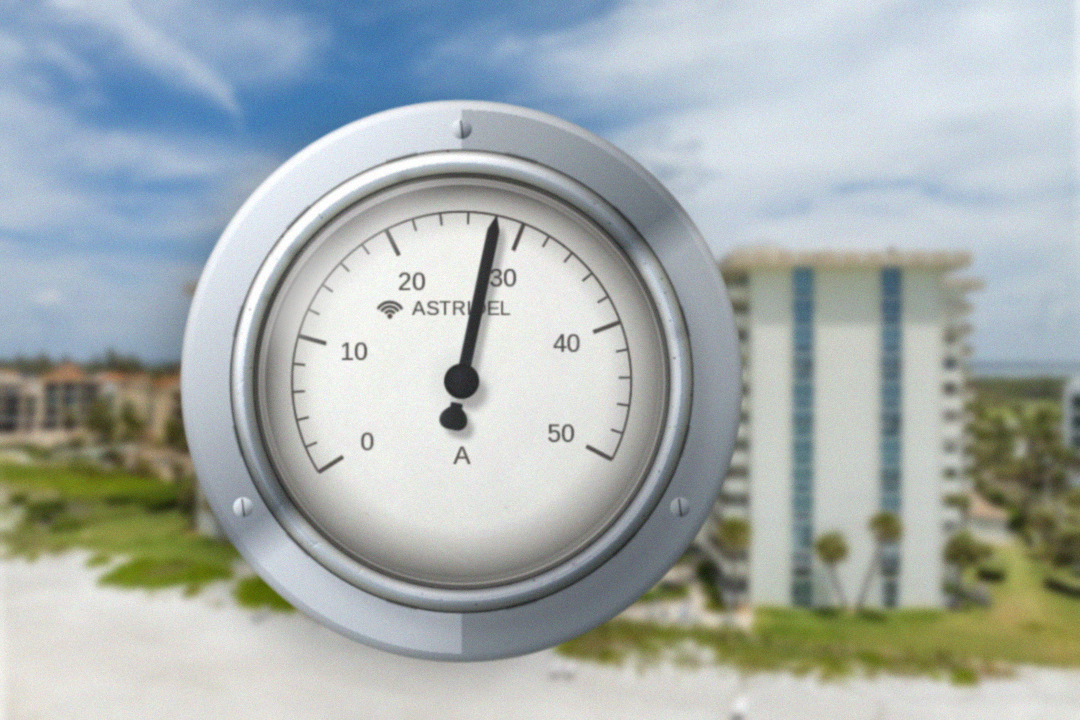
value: 28 (A)
